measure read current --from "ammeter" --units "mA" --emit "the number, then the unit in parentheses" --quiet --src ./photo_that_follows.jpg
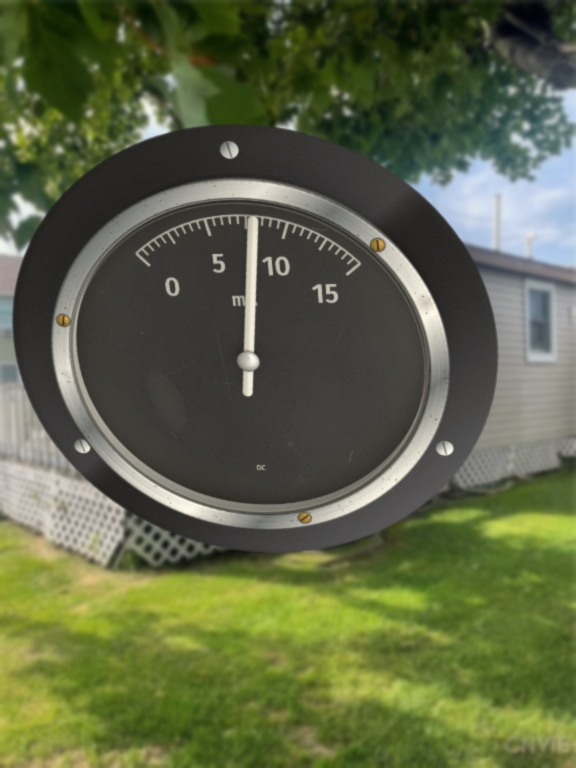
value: 8 (mA)
